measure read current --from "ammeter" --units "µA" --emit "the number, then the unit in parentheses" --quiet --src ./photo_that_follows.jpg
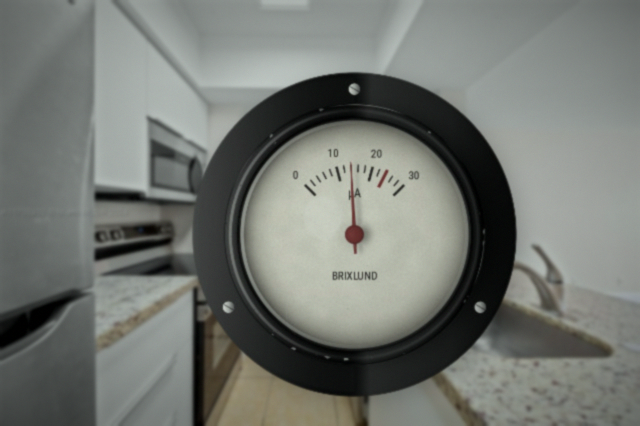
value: 14 (µA)
